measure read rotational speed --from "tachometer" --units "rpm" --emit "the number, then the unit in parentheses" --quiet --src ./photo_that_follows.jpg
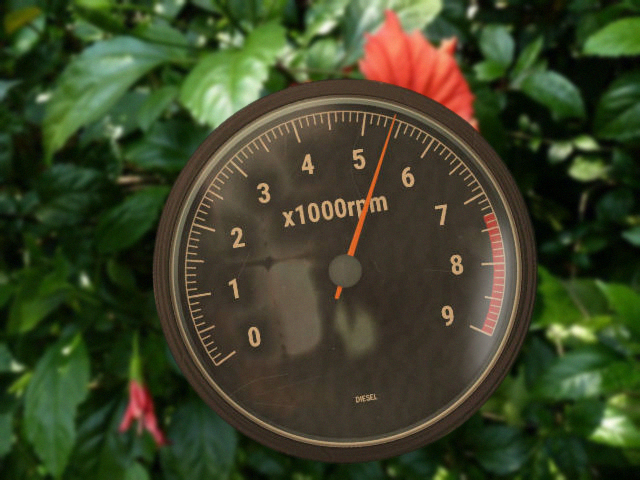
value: 5400 (rpm)
